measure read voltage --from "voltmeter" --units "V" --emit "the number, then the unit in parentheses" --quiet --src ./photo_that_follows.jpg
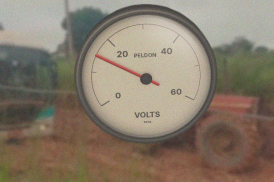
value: 15 (V)
